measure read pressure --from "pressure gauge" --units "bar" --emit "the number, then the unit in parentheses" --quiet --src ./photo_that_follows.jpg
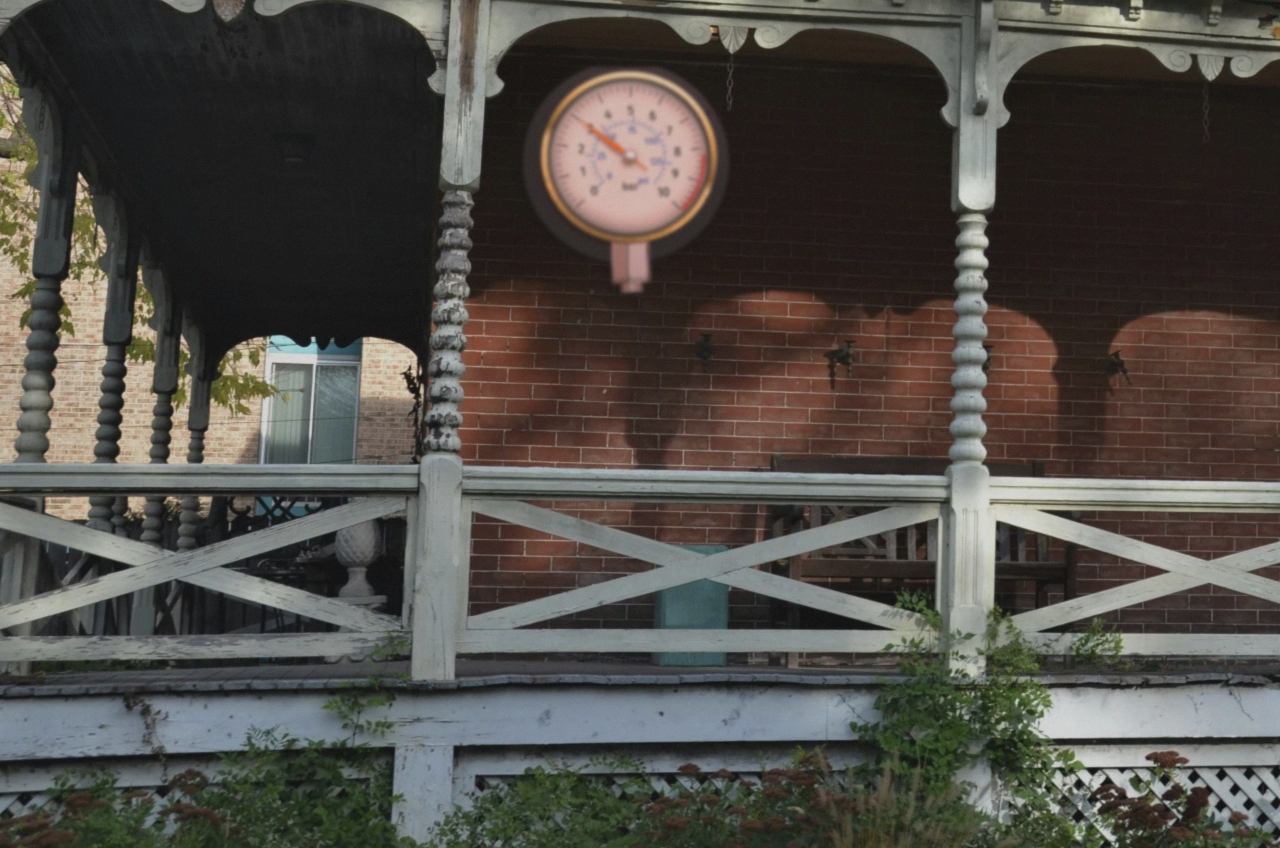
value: 3 (bar)
